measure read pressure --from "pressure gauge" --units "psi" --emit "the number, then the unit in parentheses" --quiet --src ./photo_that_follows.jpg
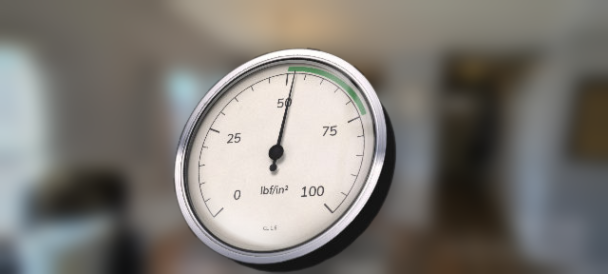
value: 52.5 (psi)
